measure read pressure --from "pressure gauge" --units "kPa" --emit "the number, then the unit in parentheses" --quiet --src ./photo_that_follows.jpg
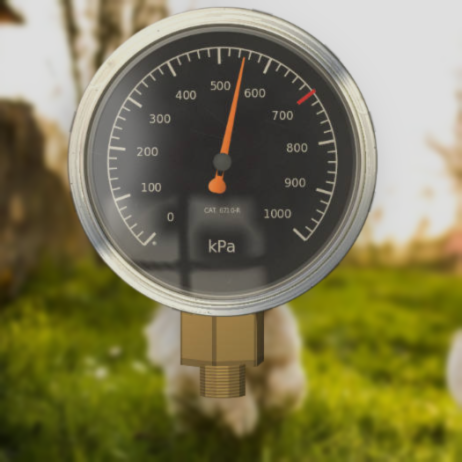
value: 550 (kPa)
